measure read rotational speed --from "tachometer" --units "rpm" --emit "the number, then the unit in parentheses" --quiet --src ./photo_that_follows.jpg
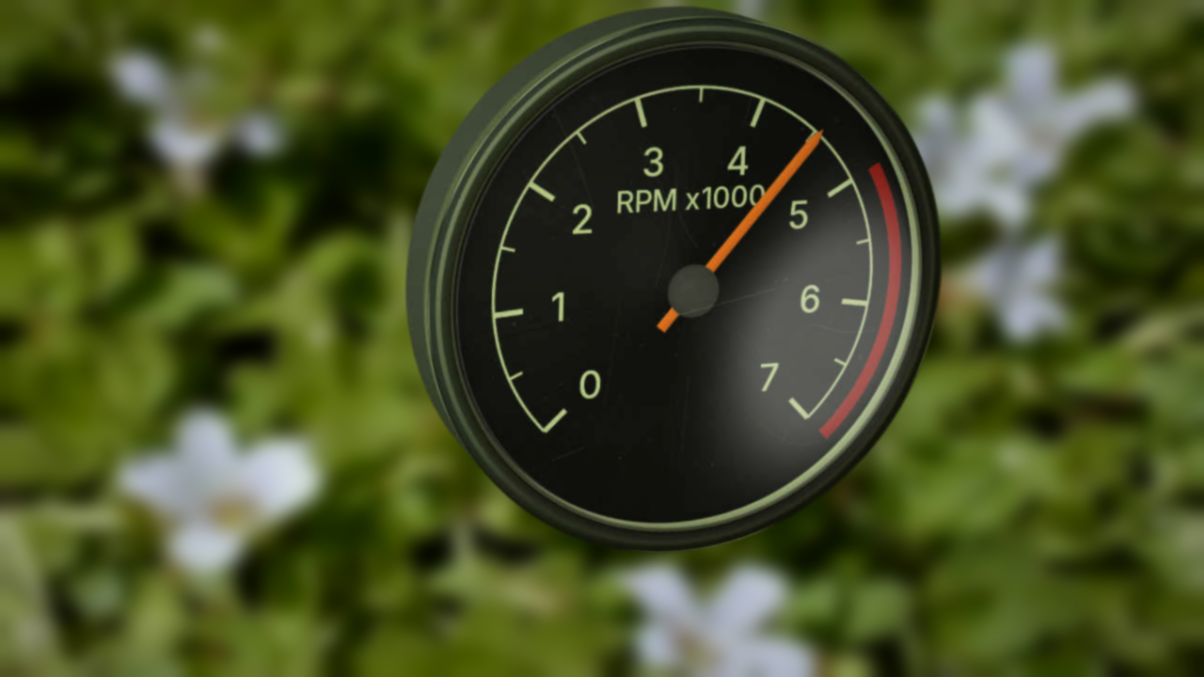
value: 4500 (rpm)
